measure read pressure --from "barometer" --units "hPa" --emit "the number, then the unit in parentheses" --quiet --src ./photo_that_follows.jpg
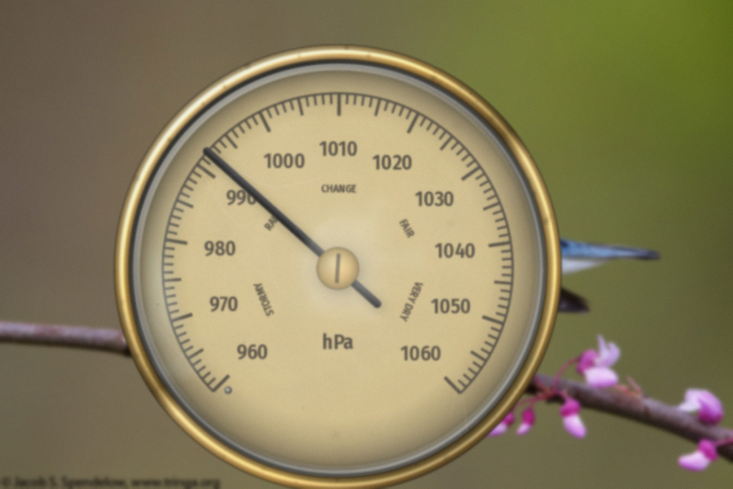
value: 992 (hPa)
